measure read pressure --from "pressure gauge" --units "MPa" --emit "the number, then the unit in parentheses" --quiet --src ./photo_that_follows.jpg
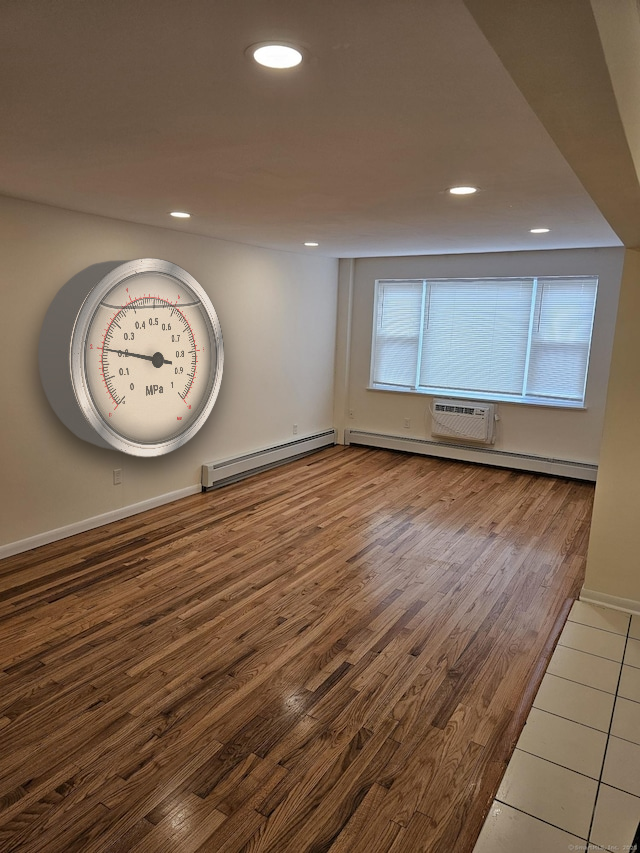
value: 0.2 (MPa)
